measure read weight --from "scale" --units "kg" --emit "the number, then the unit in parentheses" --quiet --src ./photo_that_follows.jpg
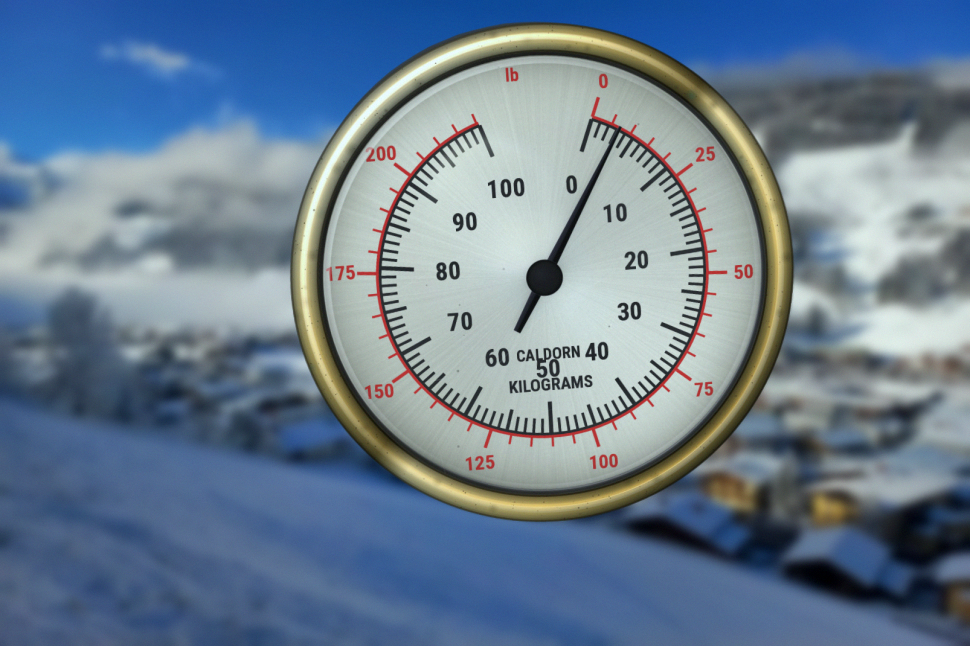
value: 3 (kg)
